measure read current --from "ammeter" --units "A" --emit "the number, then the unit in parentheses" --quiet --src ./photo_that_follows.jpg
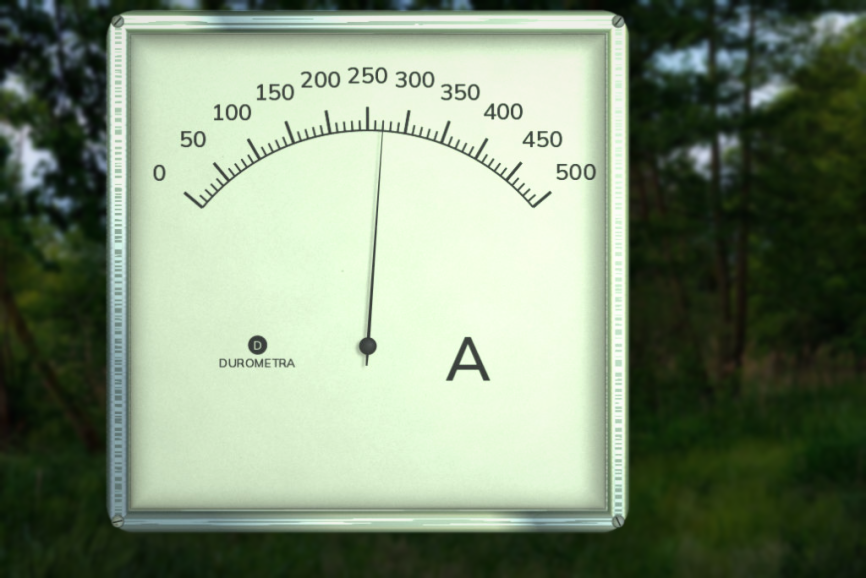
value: 270 (A)
